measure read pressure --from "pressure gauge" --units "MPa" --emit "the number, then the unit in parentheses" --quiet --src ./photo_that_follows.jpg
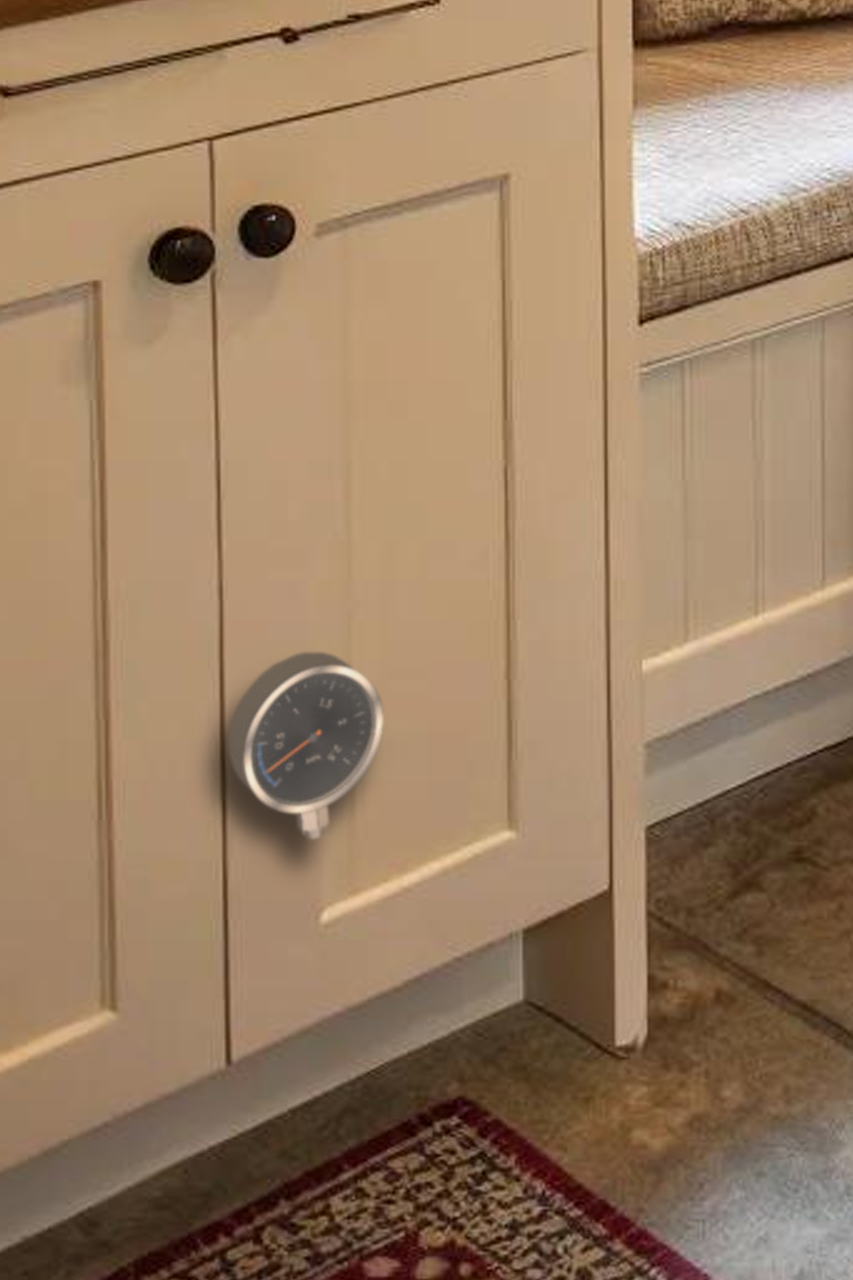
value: 0.2 (MPa)
